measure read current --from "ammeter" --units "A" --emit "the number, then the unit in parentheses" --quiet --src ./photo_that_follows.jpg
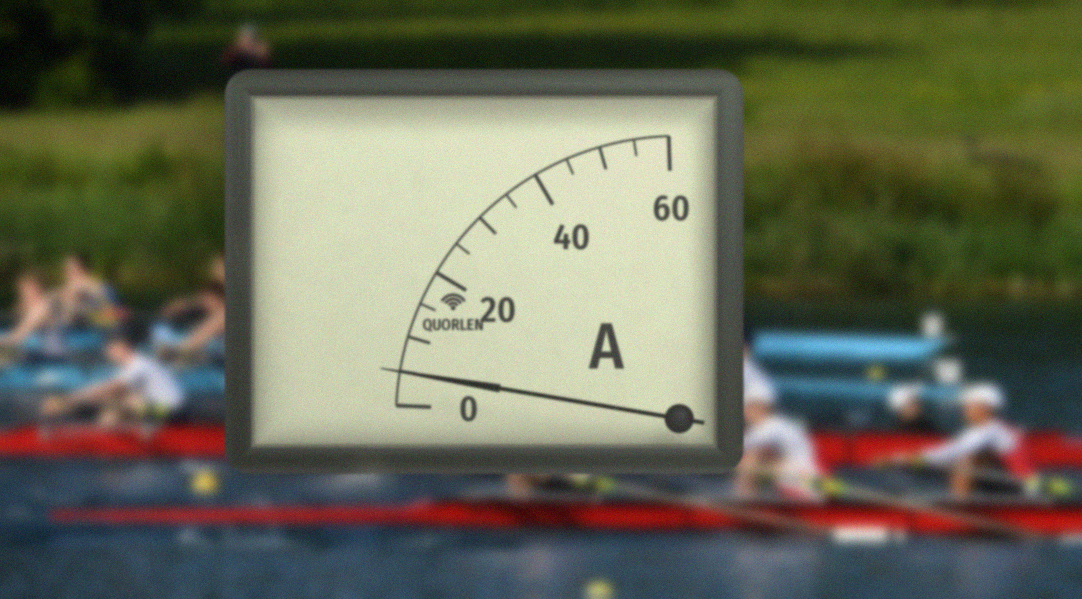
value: 5 (A)
